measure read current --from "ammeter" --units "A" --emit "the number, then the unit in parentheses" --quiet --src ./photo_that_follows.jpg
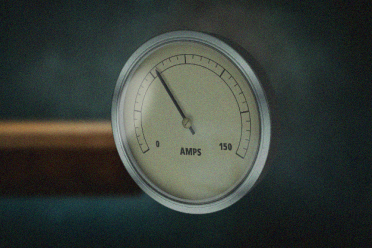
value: 55 (A)
